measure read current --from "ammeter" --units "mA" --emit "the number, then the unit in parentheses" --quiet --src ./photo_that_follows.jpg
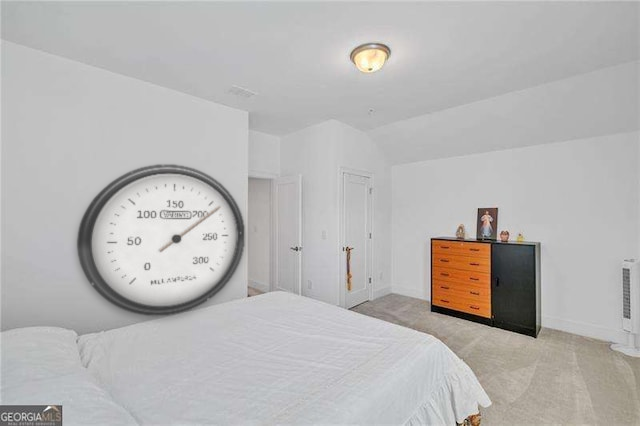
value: 210 (mA)
